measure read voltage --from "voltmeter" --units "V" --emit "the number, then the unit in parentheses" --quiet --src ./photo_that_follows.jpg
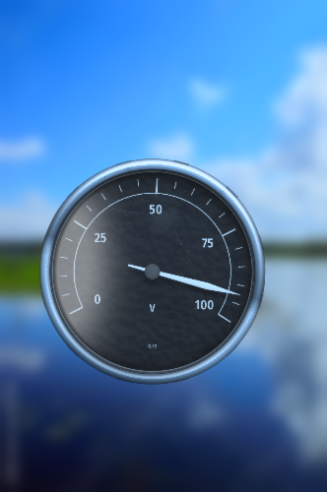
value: 92.5 (V)
